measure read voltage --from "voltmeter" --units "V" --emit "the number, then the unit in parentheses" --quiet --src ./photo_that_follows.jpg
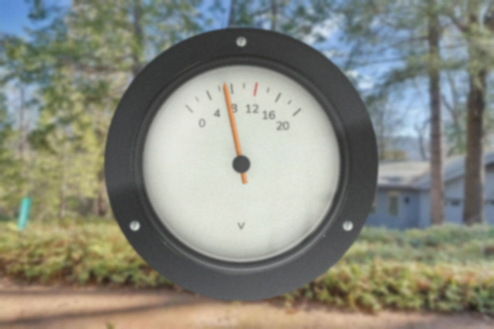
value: 7 (V)
